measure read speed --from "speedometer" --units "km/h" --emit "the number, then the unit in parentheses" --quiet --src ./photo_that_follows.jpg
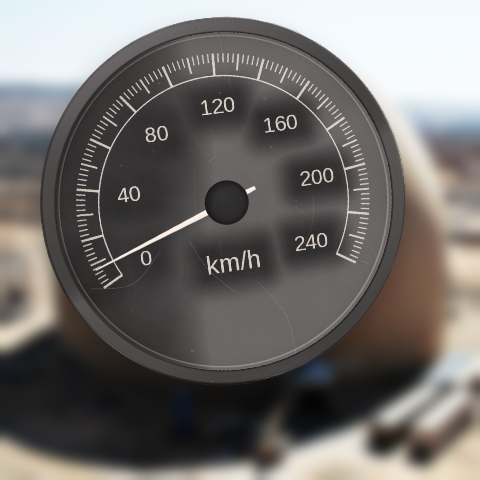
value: 8 (km/h)
